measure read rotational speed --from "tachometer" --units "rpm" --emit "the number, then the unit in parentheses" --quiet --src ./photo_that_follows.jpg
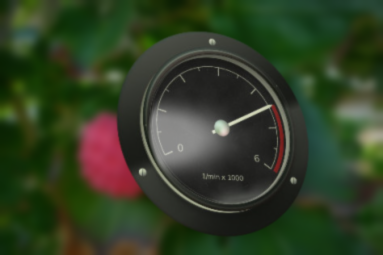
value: 4500 (rpm)
